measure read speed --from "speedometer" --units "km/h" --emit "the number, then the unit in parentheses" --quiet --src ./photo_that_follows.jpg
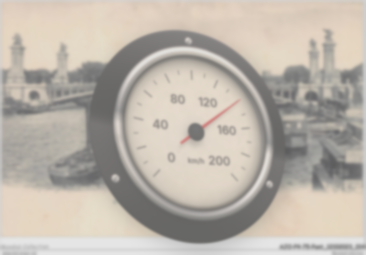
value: 140 (km/h)
